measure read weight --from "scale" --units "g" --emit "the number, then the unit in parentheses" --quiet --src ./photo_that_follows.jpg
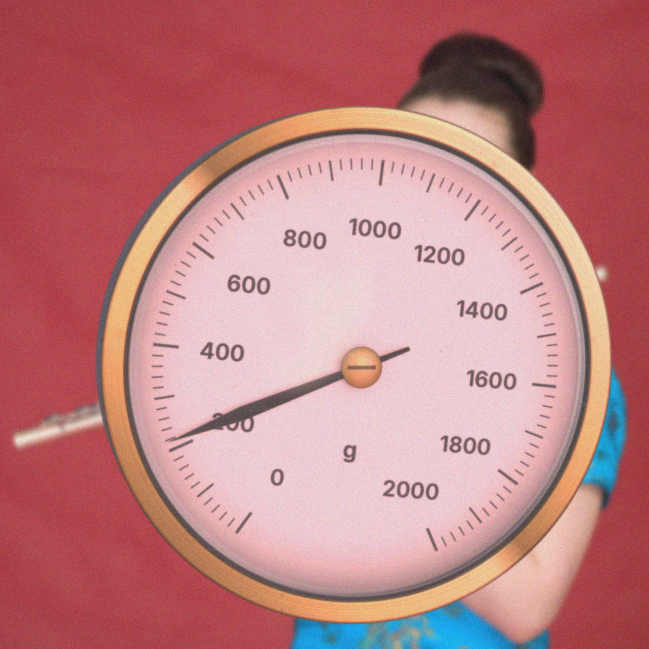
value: 220 (g)
